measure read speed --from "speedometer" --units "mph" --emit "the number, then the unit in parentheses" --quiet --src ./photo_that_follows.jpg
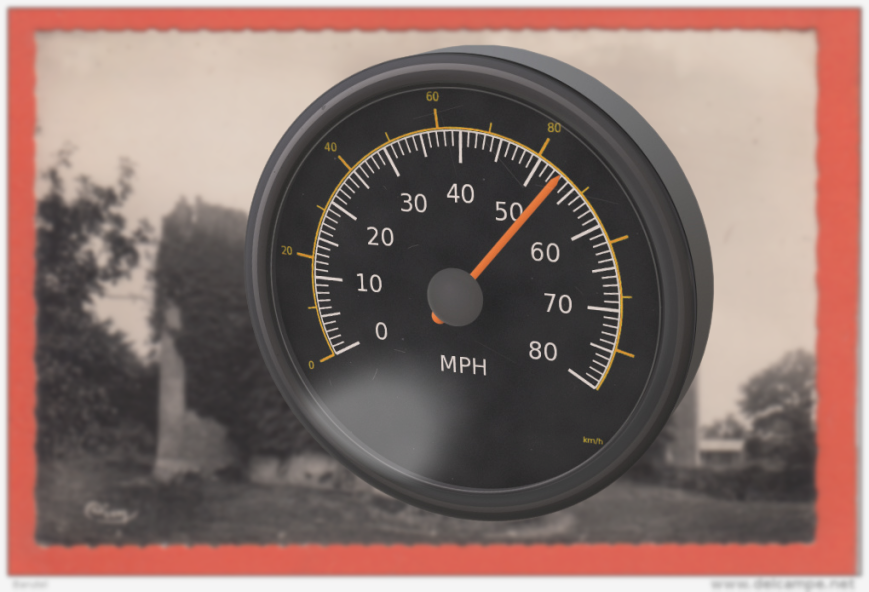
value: 53 (mph)
